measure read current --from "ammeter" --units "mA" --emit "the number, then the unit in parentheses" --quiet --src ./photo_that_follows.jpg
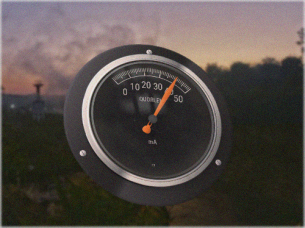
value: 40 (mA)
